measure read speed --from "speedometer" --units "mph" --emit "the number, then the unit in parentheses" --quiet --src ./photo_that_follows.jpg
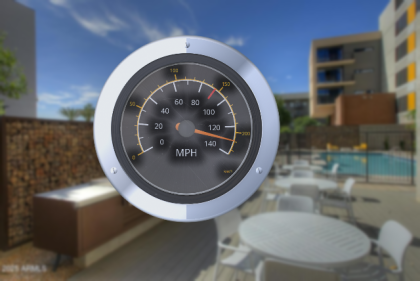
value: 130 (mph)
